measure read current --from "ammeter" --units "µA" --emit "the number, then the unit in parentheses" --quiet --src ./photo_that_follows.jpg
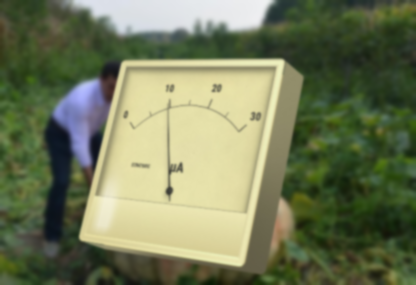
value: 10 (µA)
